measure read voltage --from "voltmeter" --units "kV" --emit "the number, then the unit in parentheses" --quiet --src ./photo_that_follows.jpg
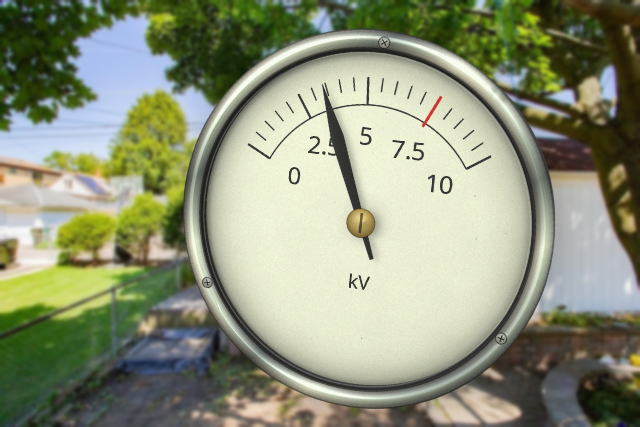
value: 3.5 (kV)
